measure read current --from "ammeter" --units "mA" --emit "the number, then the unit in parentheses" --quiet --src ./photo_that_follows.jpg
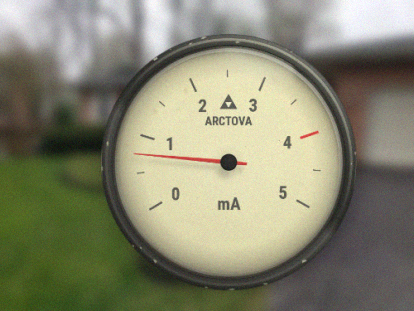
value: 0.75 (mA)
